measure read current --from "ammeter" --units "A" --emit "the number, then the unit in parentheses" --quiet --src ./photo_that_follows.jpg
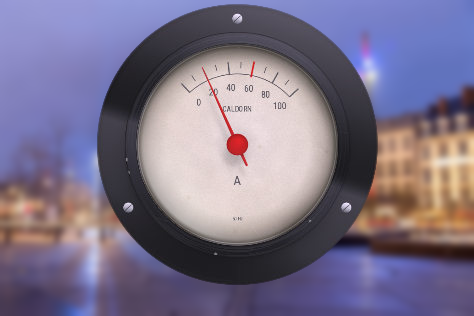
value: 20 (A)
